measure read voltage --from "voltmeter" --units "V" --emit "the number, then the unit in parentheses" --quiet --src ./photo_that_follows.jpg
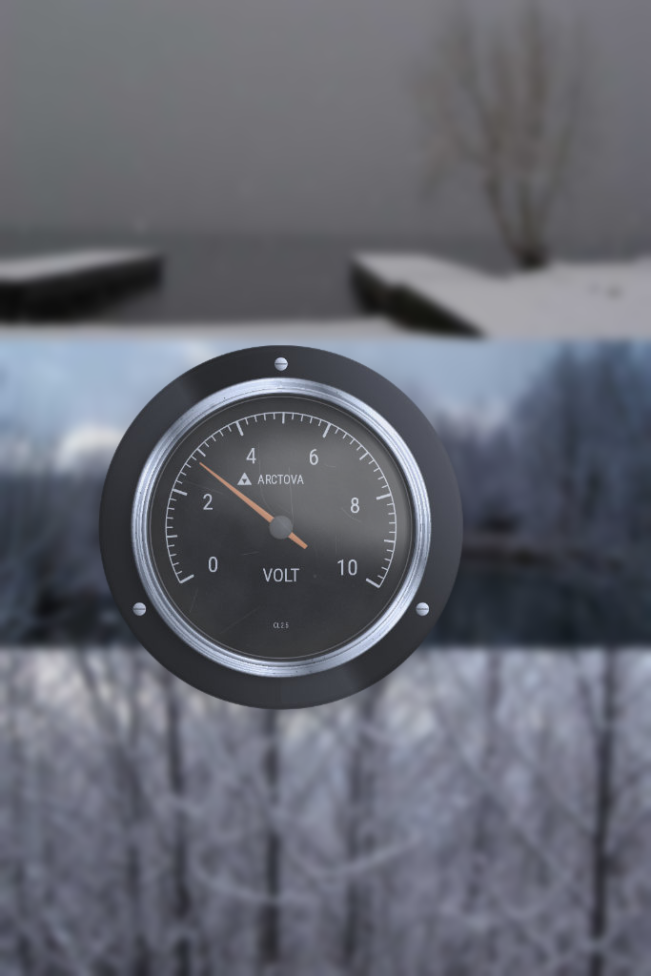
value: 2.8 (V)
